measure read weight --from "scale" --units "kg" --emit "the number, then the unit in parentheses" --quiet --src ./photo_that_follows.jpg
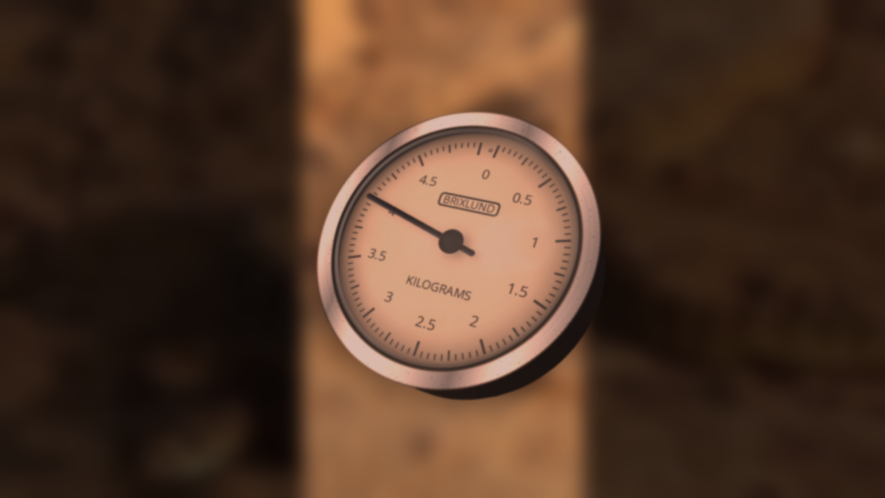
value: 4 (kg)
